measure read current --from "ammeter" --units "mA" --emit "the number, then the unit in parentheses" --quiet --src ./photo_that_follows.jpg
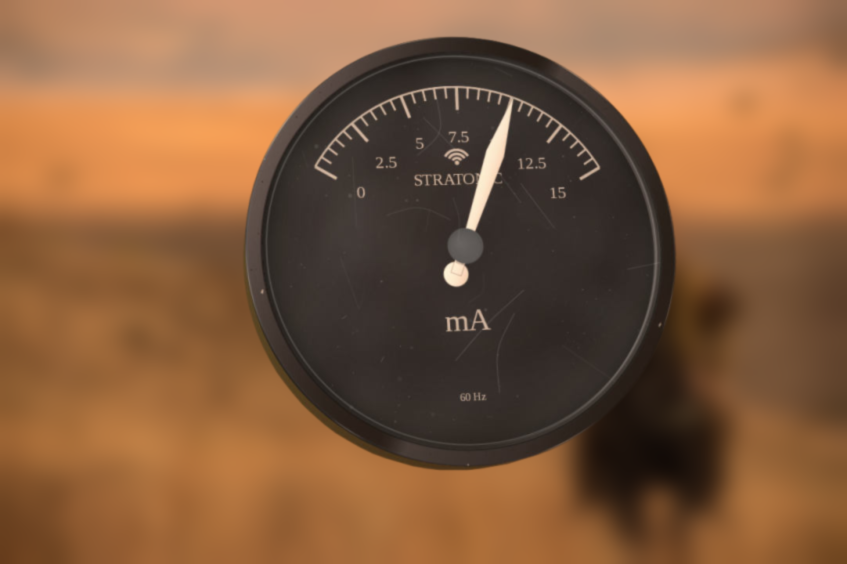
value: 10 (mA)
